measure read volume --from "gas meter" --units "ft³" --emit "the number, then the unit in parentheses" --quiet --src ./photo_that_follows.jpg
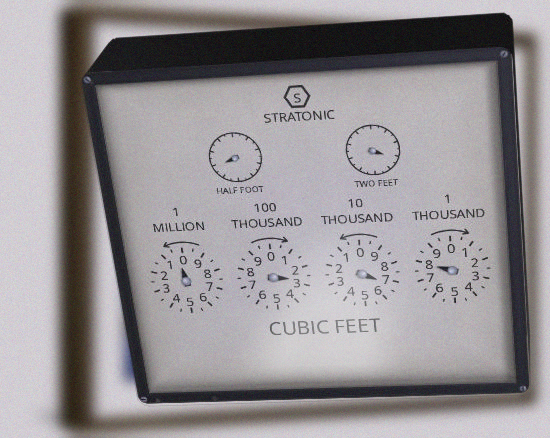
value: 26800 (ft³)
